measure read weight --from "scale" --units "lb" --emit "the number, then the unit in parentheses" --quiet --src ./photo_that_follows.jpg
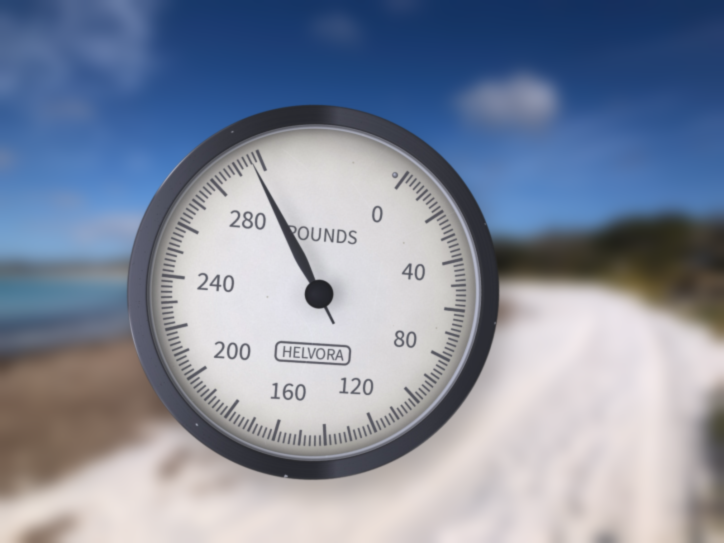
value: 296 (lb)
